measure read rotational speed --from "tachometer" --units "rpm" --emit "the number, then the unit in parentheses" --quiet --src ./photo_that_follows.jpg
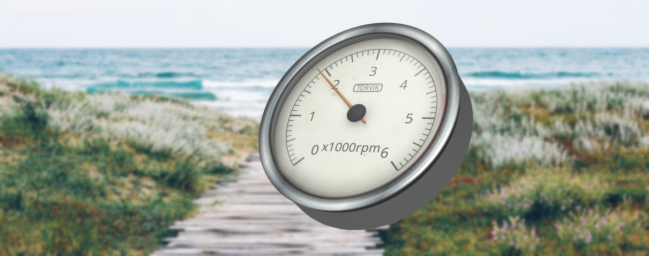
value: 1900 (rpm)
